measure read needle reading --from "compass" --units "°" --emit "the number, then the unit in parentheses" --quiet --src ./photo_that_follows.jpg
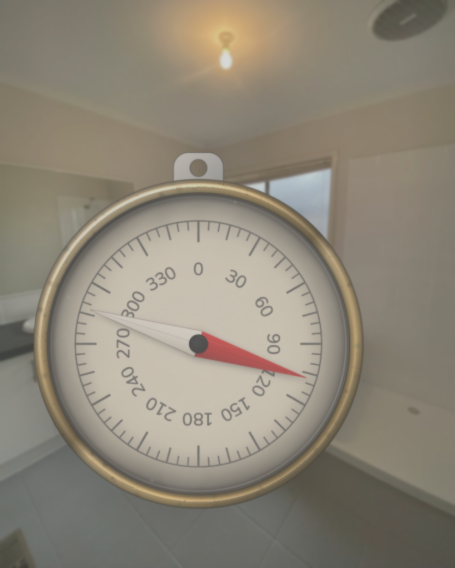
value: 107.5 (°)
